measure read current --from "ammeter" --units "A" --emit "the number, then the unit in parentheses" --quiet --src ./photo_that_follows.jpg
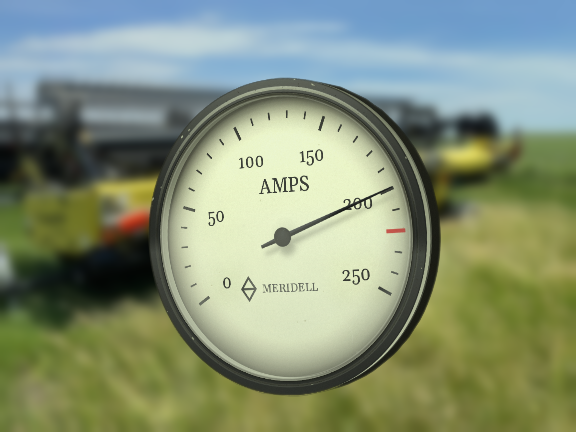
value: 200 (A)
